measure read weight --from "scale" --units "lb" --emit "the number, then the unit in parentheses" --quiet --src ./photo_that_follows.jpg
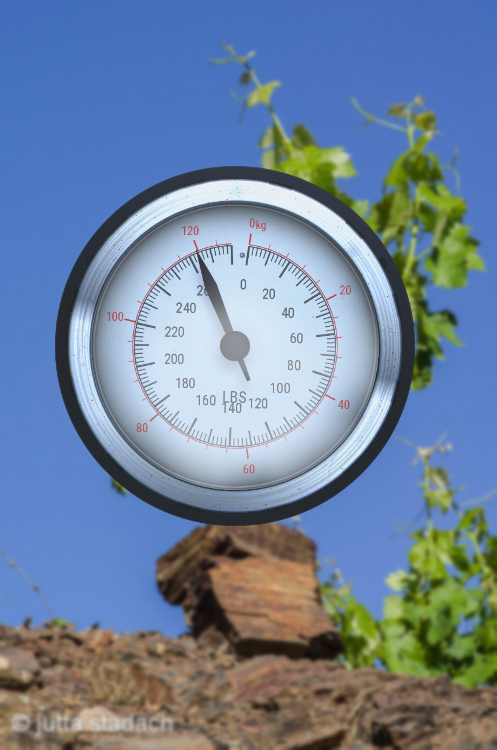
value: 264 (lb)
